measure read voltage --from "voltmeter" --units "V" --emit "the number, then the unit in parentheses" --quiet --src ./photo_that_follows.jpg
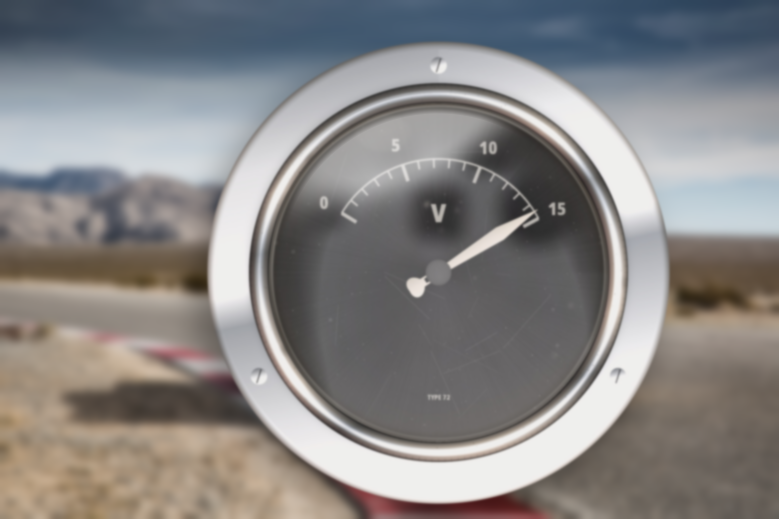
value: 14.5 (V)
